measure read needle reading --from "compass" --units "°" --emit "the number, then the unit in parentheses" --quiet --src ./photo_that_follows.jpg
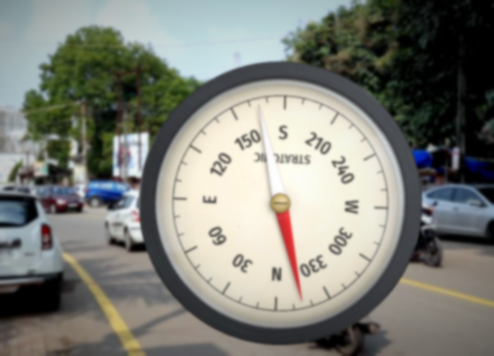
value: 345 (°)
